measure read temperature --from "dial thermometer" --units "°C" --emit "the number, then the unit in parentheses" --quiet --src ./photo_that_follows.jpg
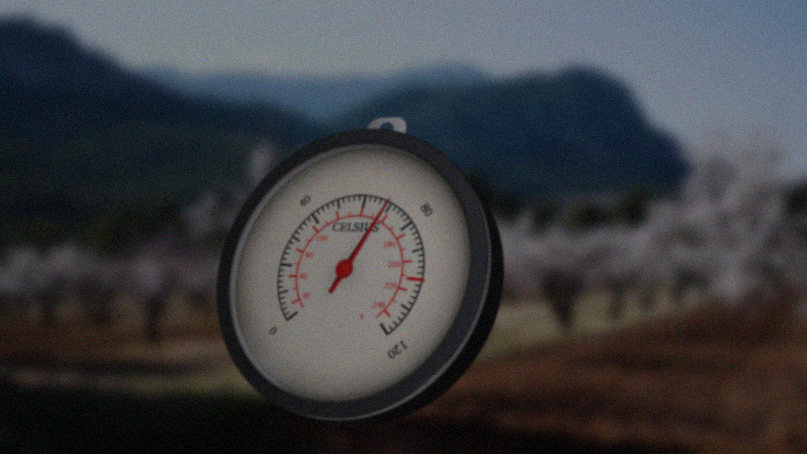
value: 70 (°C)
